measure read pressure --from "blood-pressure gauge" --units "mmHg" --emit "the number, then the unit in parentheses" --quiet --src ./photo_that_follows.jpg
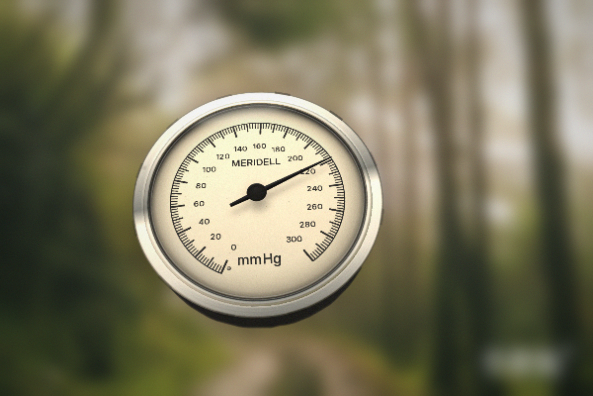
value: 220 (mmHg)
